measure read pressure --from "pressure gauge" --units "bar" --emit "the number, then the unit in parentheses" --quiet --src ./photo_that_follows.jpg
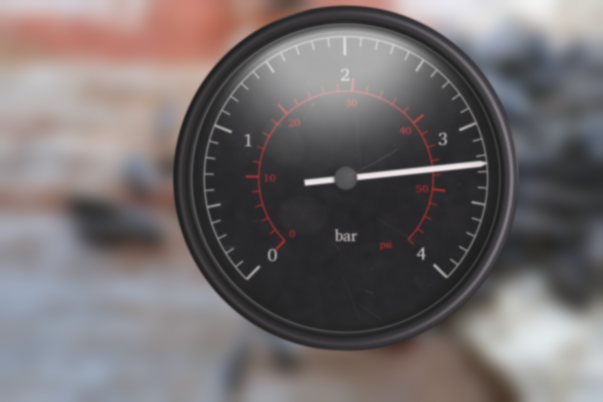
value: 3.25 (bar)
